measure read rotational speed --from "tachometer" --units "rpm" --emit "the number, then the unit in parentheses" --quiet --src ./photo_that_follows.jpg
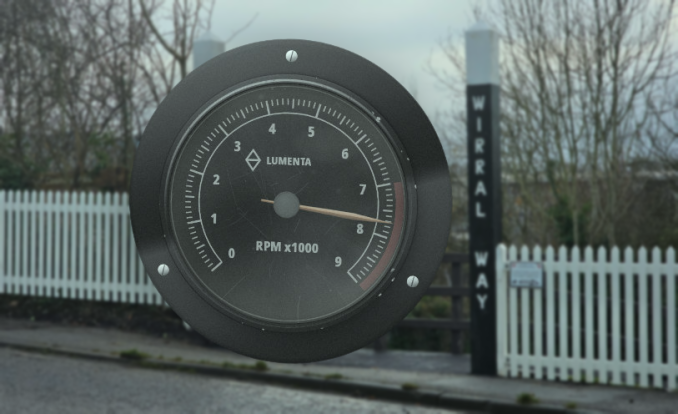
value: 7700 (rpm)
